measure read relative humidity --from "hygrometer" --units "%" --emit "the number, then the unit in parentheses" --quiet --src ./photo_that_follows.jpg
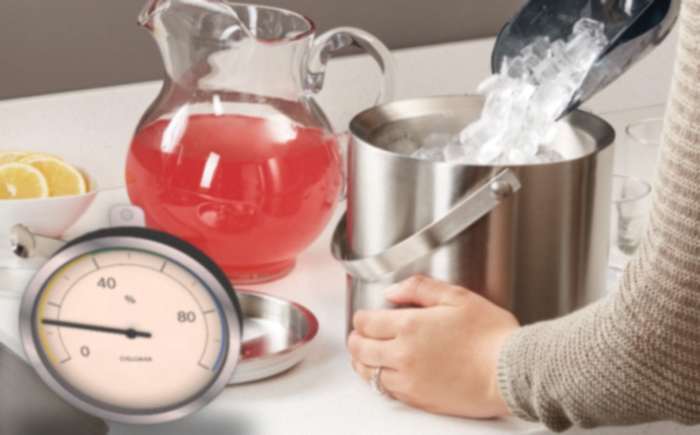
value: 15 (%)
